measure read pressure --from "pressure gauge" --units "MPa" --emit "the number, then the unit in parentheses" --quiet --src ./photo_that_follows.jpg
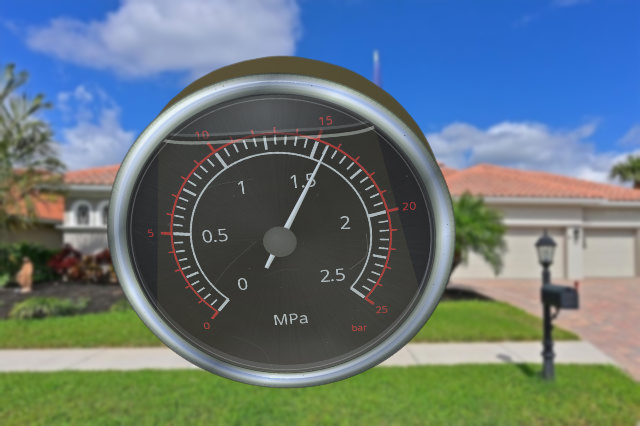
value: 1.55 (MPa)
